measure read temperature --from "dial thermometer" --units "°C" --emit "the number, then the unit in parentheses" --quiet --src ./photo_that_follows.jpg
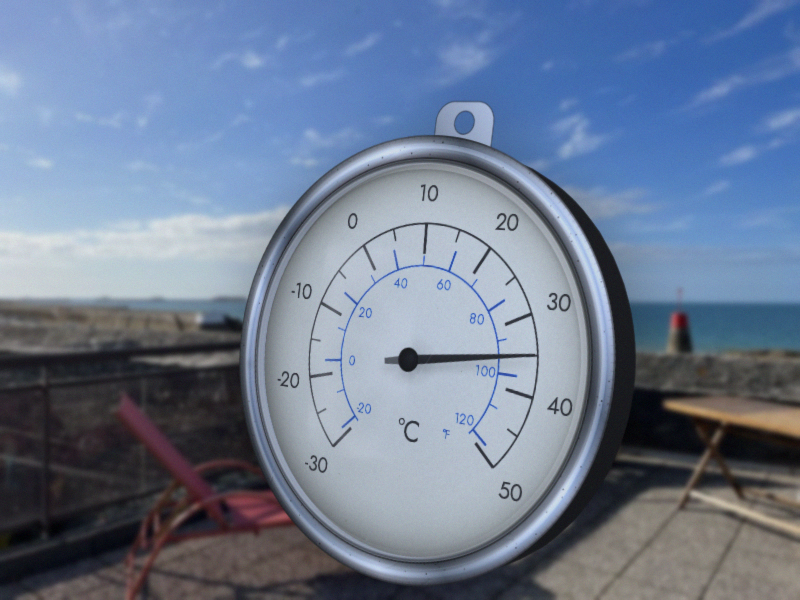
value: 35 (°C)
